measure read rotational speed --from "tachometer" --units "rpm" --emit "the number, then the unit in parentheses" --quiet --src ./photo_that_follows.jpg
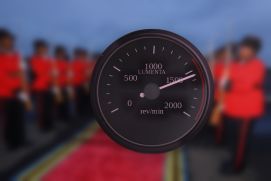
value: 1550 (rpm)
